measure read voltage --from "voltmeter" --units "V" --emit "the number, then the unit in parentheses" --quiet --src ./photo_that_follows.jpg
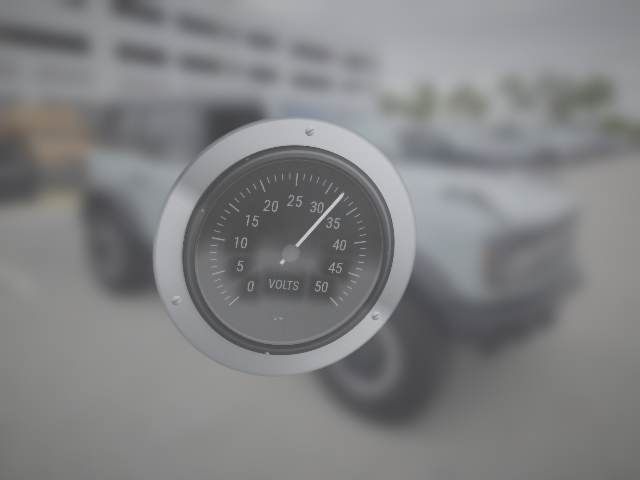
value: 32 (V)
